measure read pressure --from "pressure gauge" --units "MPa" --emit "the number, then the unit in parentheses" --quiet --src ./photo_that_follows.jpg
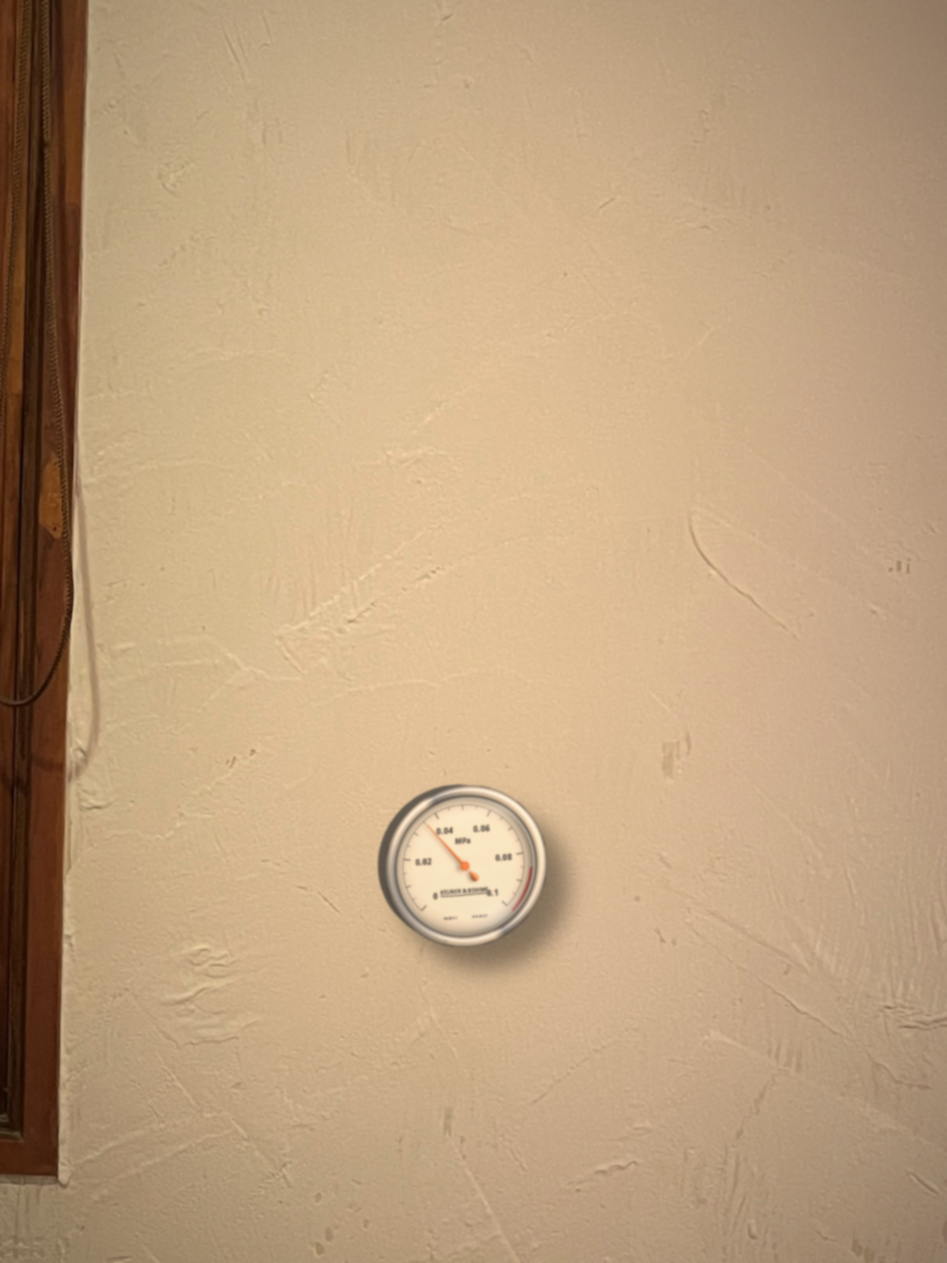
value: 0.035 (MPa)
